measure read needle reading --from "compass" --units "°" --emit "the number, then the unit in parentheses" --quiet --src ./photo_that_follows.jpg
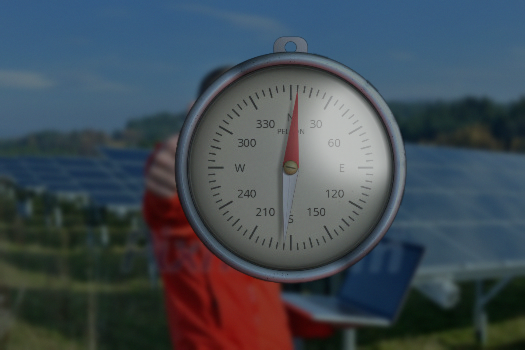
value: 5 (°)
